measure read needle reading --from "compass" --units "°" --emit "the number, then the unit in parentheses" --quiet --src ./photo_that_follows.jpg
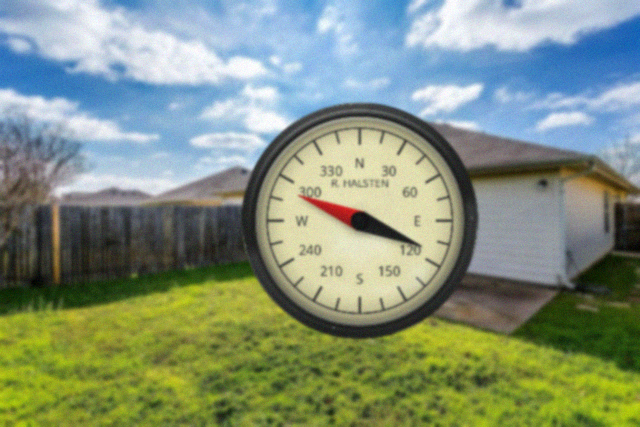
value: 292.5 (°)
